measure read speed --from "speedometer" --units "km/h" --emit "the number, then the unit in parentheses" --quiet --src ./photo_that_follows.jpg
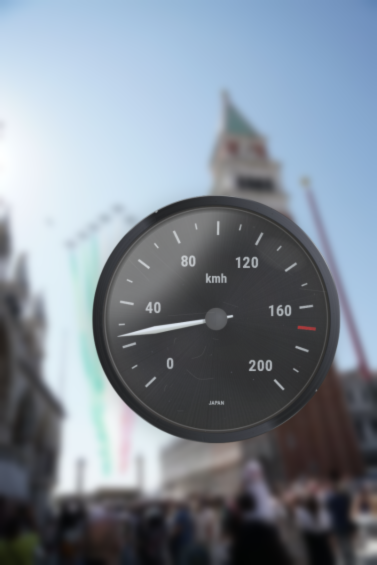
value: 25 (km/h)
